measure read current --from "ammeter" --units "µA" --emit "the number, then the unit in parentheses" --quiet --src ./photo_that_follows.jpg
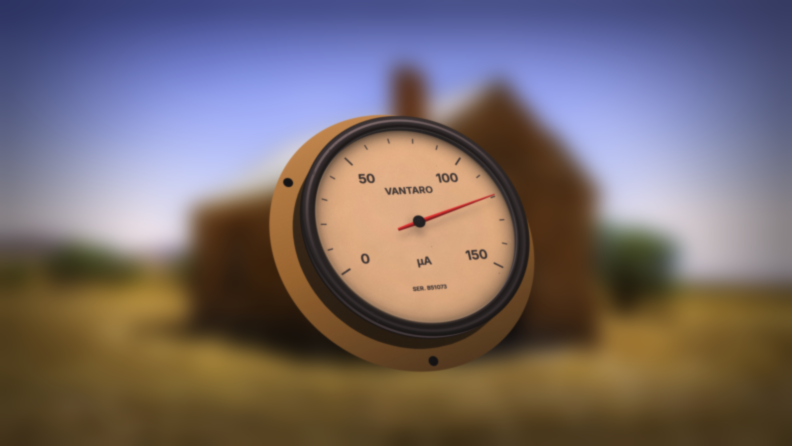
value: 120 (µA)
